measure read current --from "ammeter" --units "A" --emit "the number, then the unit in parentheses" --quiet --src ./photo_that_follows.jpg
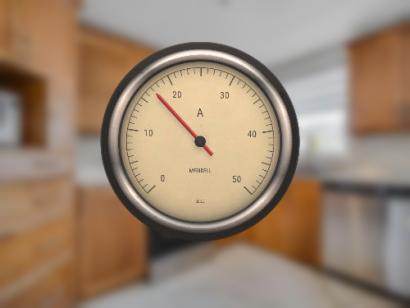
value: 17 (A)
